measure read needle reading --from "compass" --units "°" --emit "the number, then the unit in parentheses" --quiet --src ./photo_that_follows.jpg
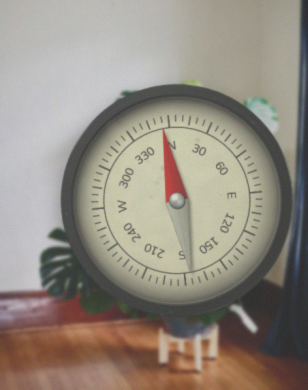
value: 355 (°)
